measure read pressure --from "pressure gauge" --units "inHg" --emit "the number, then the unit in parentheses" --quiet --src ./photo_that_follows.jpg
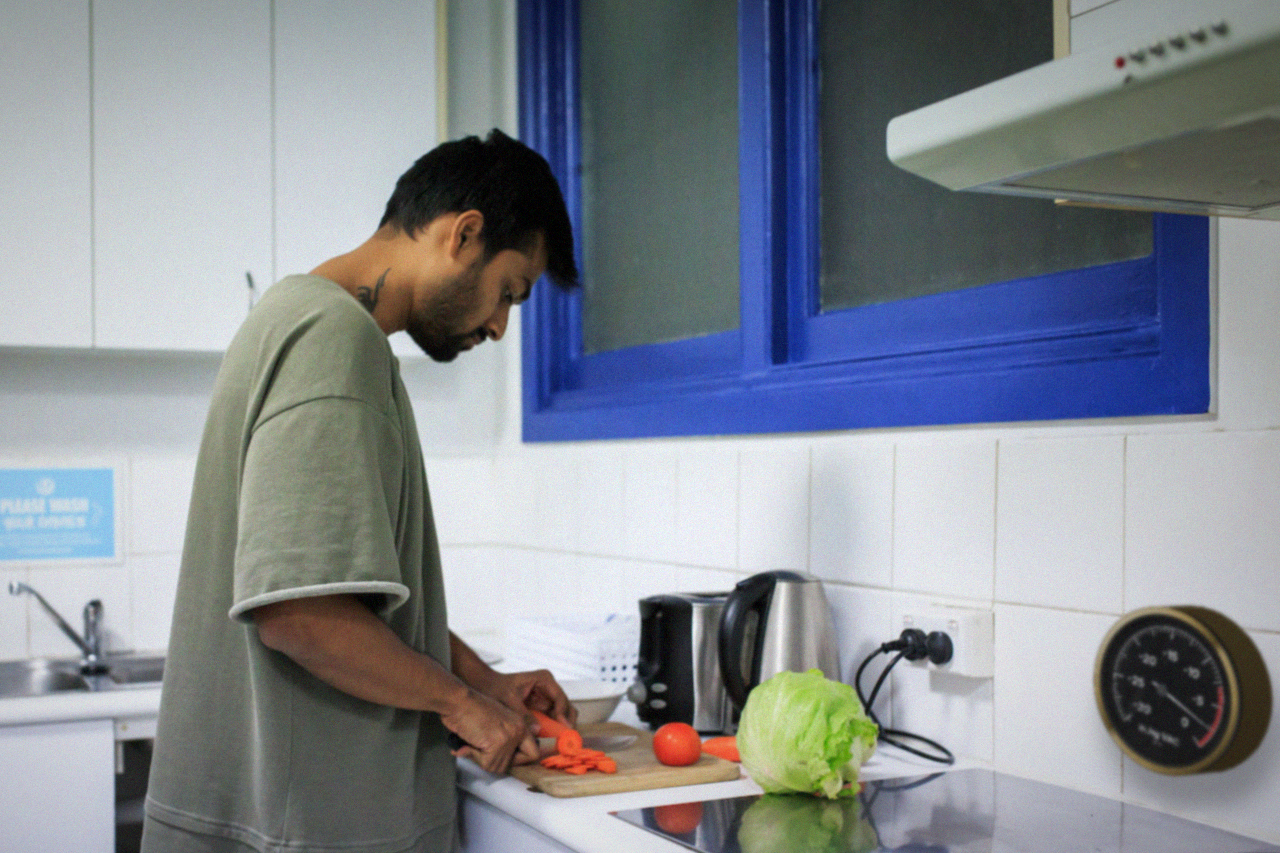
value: -2.5 (inHg)
